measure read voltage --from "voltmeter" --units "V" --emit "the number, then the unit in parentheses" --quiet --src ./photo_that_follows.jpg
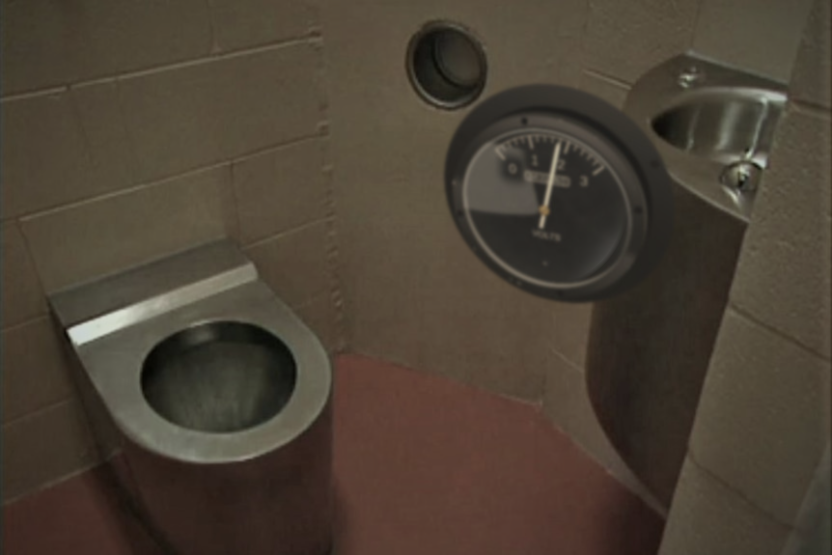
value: 1.8 (V)
